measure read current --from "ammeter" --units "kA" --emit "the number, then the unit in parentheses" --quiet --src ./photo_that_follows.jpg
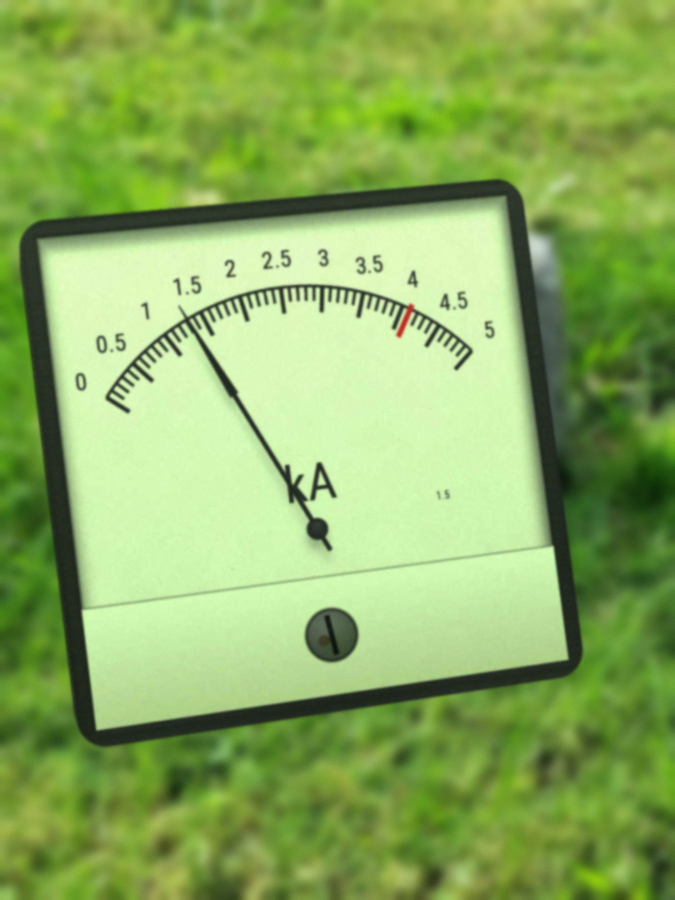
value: 1.3 (kA)
